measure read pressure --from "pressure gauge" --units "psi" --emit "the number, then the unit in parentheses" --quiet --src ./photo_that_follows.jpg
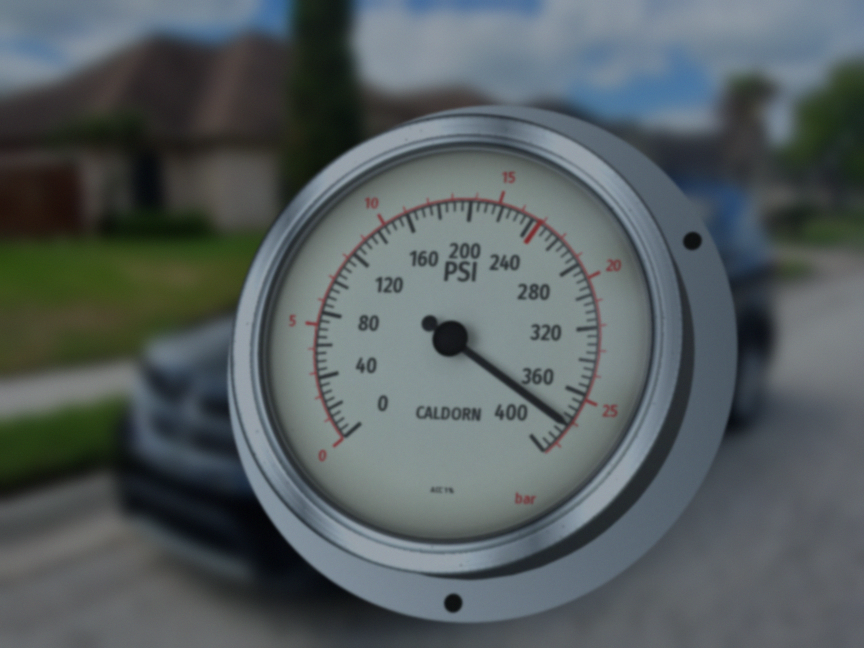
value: 380 (psi)
